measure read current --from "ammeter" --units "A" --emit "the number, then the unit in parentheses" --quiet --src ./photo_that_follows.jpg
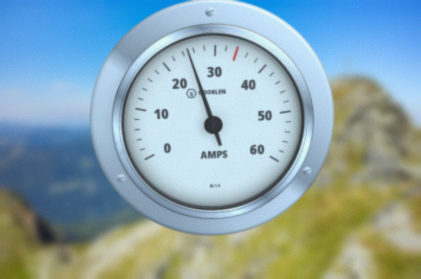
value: 25 (A)
